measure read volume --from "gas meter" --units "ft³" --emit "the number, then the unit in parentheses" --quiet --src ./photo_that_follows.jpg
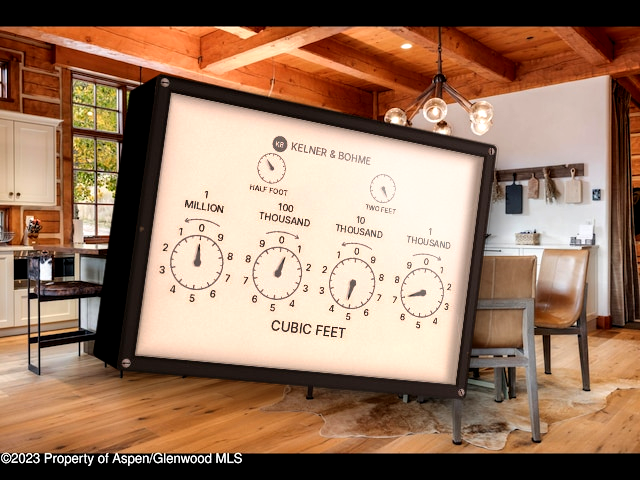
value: 4700 (ft³)
